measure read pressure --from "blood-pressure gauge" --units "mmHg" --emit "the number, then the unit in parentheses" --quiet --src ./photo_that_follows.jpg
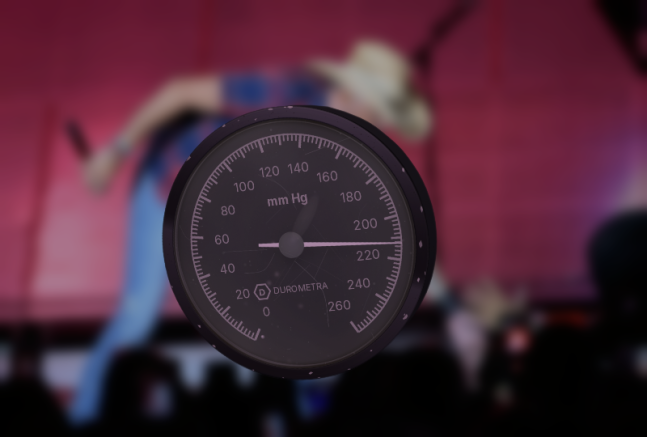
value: 212 (mmHg)
